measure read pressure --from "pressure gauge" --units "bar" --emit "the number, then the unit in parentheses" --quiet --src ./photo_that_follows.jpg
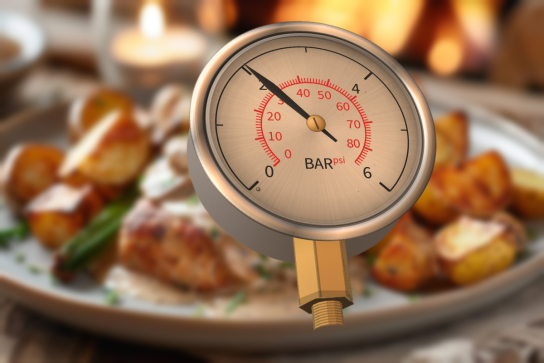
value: 2 (bar)
